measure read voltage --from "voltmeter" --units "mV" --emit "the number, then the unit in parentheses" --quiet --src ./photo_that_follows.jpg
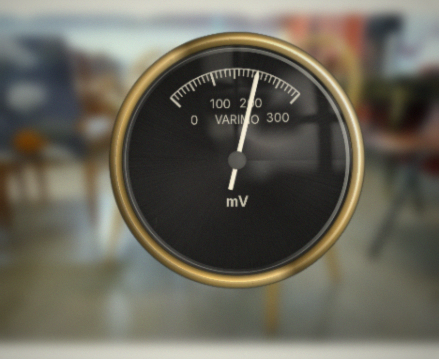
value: 200 (mV)
